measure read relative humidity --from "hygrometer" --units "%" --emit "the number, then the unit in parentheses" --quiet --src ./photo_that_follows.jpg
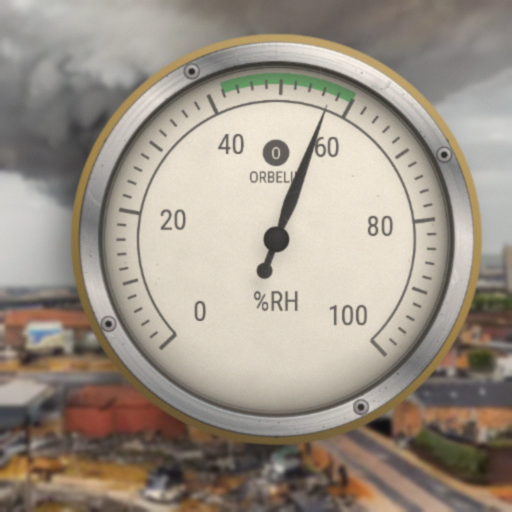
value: 57 (%)
